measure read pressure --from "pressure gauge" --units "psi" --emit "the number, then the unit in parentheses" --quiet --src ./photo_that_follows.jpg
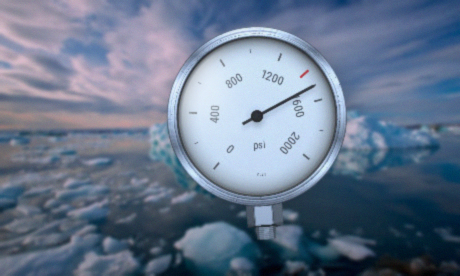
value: 1500 (psi)
